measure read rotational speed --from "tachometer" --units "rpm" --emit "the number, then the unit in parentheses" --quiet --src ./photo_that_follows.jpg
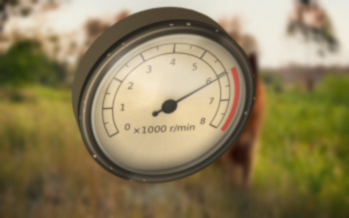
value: 6000 (rpm)
